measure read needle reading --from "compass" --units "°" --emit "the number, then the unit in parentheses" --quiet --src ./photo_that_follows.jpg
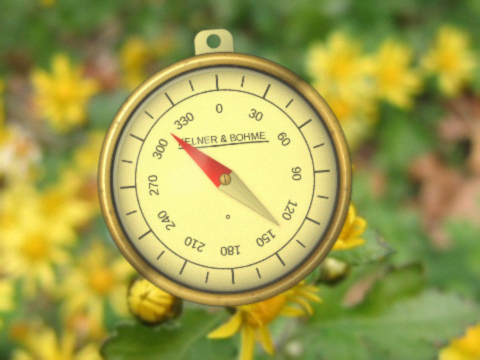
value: 315 (°)
